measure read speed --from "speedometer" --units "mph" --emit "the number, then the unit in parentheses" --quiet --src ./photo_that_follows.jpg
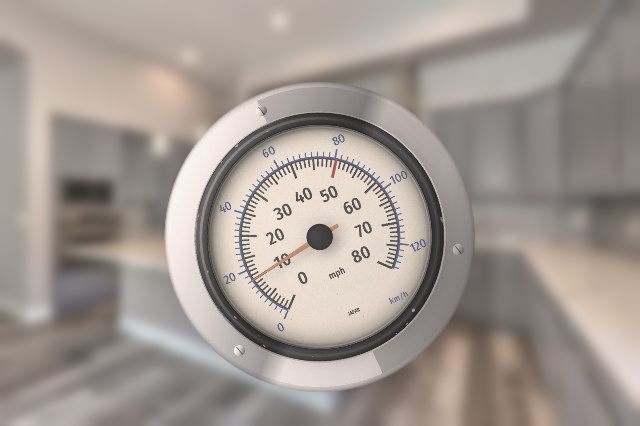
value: 10 (mph)
